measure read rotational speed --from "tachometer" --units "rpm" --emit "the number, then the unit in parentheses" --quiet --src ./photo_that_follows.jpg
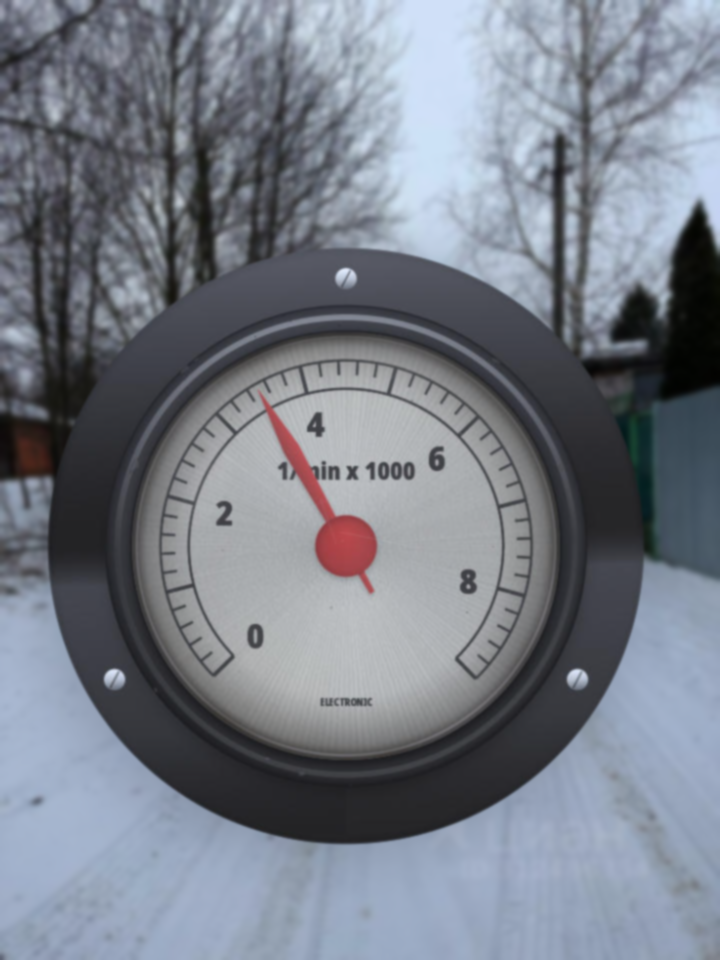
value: 3500 (rpm)
